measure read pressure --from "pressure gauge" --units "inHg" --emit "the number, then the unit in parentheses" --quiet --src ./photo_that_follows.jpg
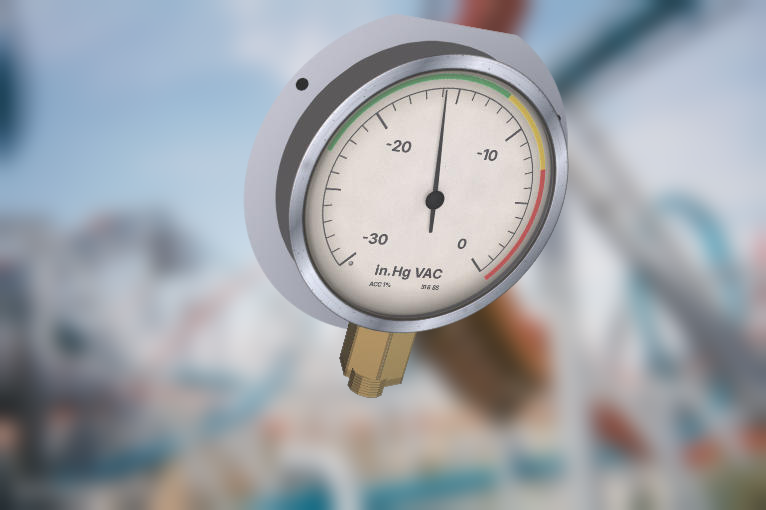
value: -16 (inHg)
